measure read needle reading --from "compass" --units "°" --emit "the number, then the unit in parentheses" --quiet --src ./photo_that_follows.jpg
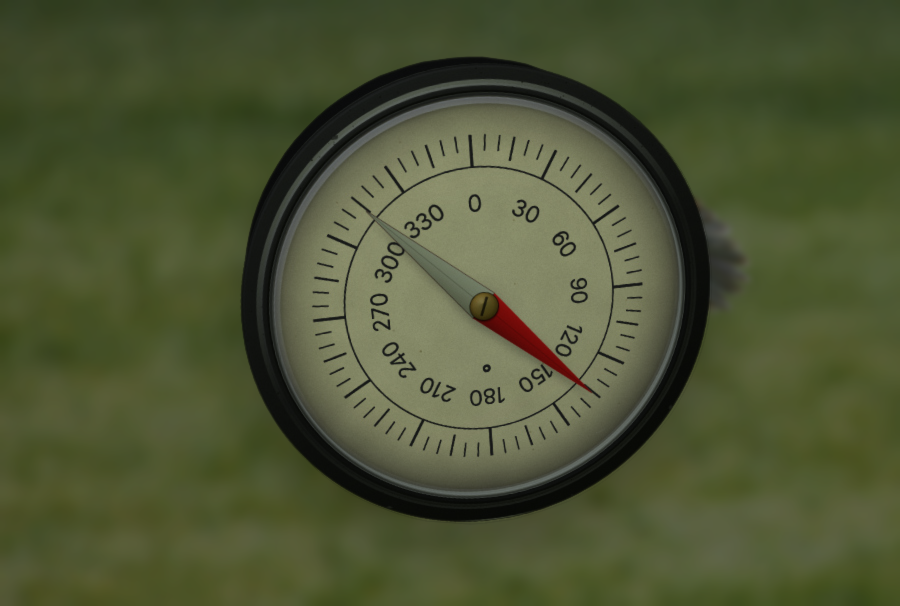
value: 135 (°)
